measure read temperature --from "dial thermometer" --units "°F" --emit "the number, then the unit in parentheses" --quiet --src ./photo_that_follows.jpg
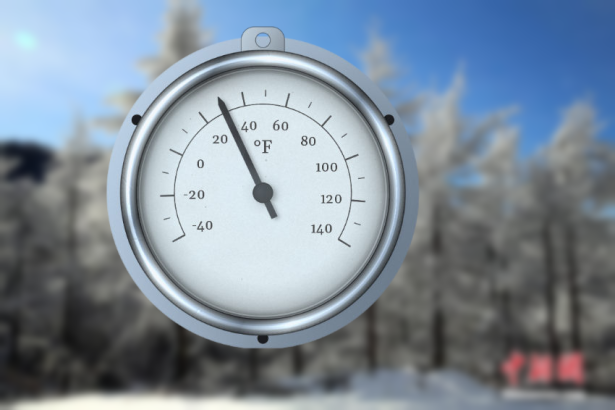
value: 30 (°F)
